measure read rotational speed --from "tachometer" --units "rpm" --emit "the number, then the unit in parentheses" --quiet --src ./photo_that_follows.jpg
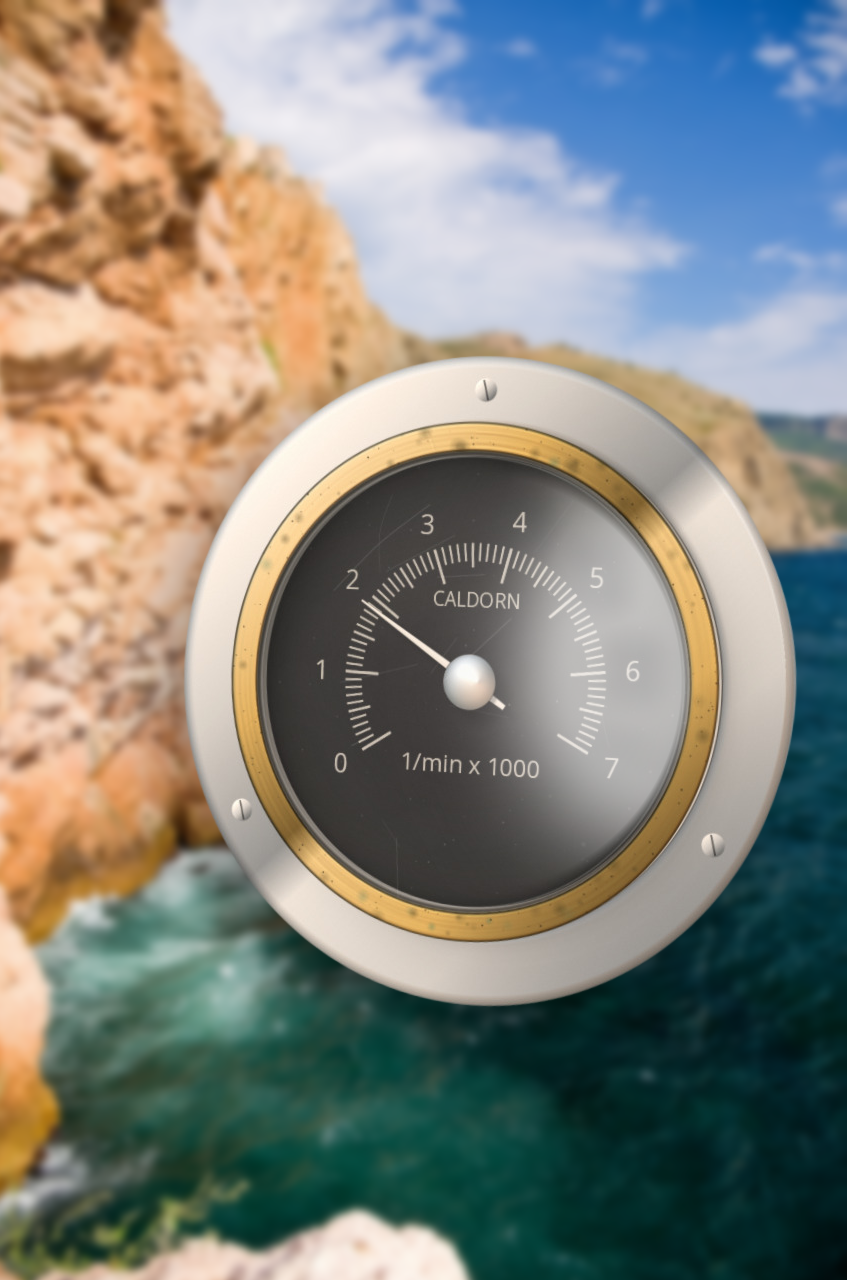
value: 1900 (rpm)
